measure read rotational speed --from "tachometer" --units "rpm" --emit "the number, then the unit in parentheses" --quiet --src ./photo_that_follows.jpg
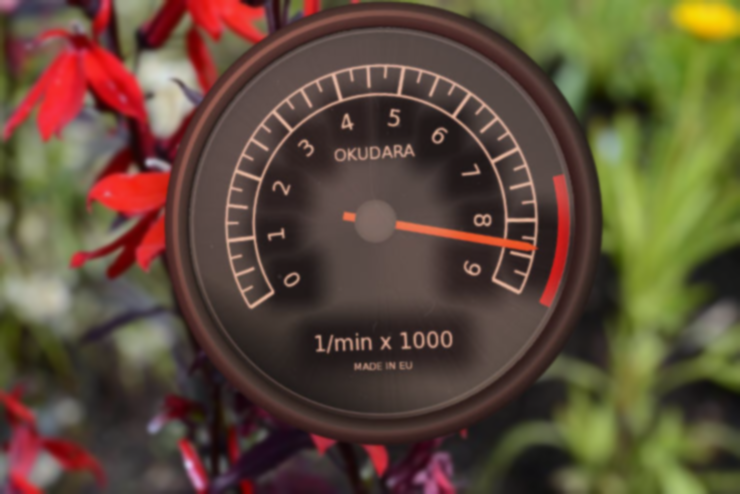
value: 8375 (rpm)
